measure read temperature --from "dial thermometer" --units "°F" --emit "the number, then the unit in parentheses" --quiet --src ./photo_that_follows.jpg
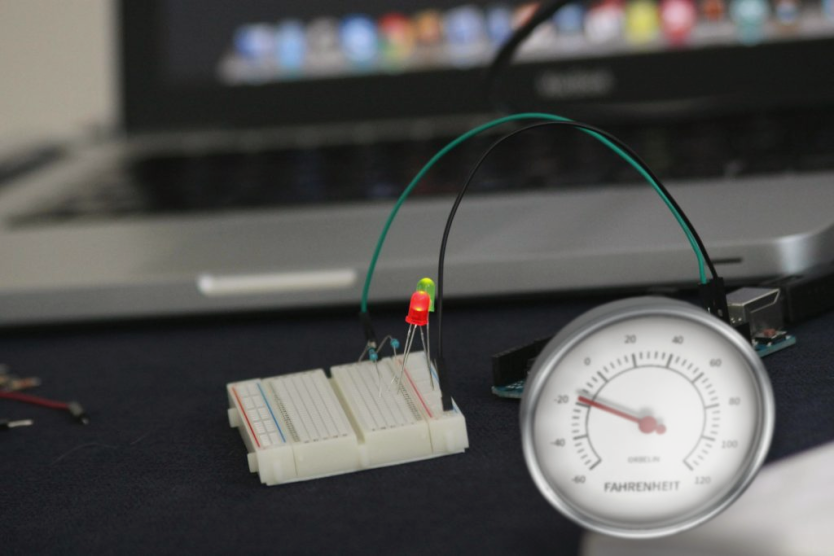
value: -16 (°F)
